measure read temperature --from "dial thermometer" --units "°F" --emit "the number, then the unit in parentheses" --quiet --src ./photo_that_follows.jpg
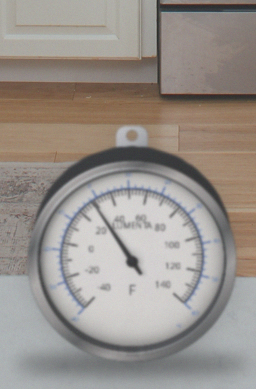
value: 30 (°F)
